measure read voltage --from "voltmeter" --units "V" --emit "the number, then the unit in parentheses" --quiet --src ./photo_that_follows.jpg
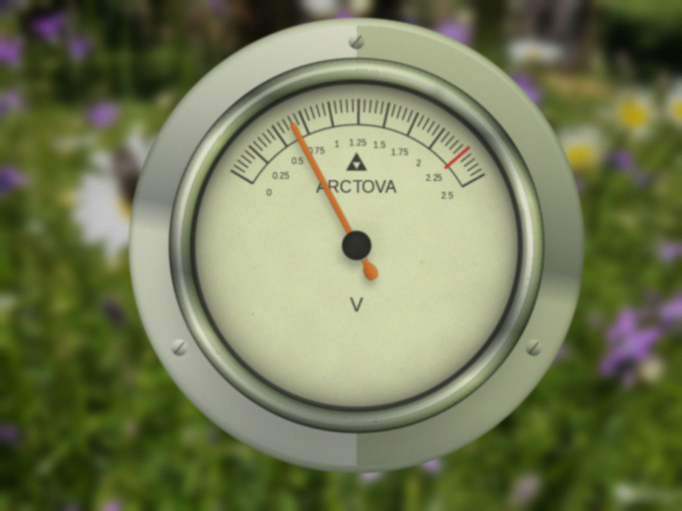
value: 0.65 (V)
